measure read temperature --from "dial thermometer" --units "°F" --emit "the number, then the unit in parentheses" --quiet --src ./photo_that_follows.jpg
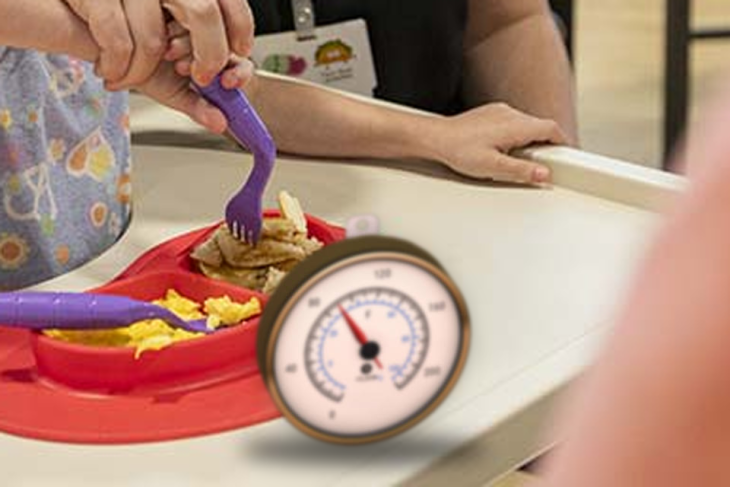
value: 90 (°F)
